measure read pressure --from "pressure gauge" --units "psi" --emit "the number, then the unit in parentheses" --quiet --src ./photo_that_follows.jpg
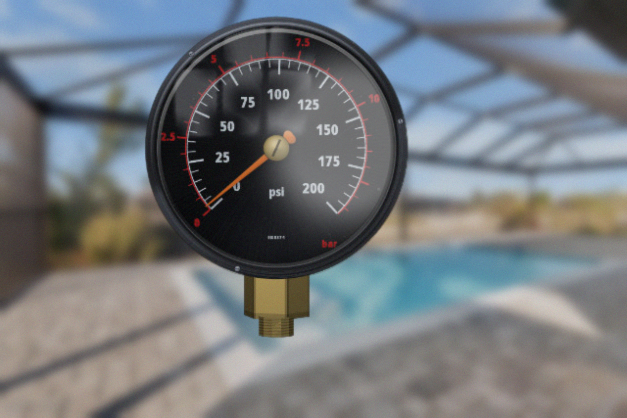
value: 2.5 (psi)
